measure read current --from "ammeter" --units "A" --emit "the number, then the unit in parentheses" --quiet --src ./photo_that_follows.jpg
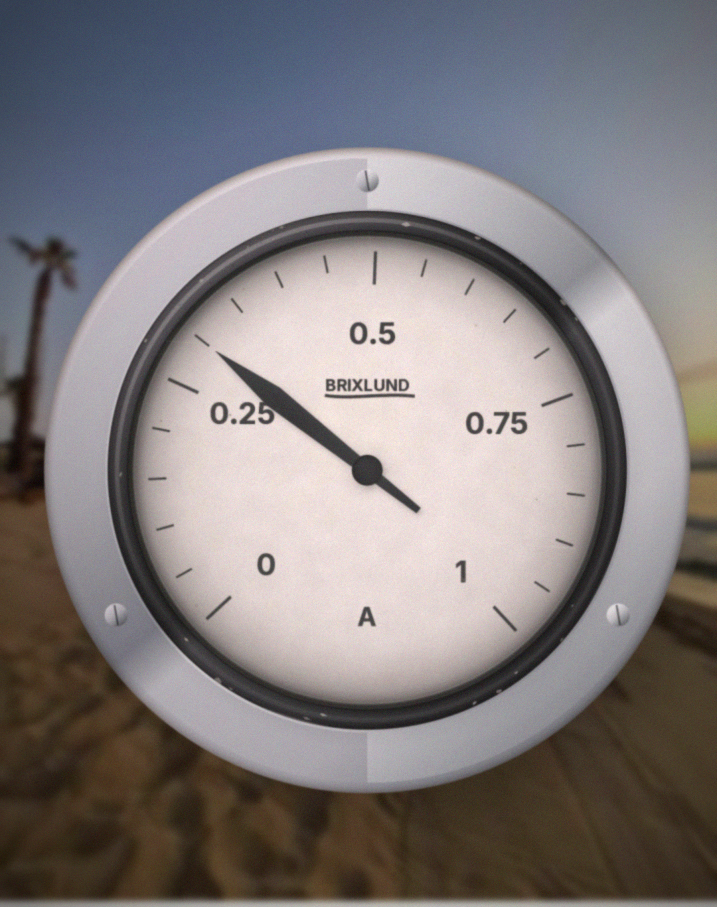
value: 0.3 (A)
